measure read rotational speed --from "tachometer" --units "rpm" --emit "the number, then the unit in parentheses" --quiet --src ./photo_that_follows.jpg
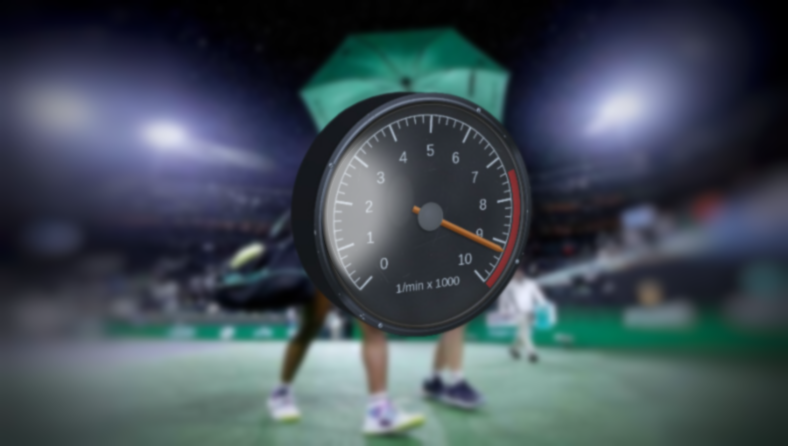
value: 9200 (rpm)
